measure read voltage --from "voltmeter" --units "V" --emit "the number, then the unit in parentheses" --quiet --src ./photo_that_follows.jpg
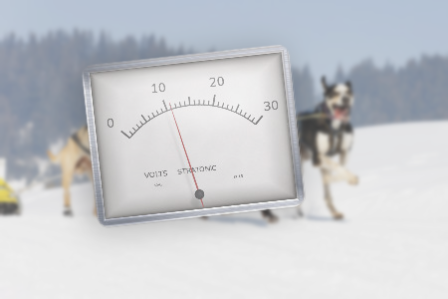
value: 11 (V)
